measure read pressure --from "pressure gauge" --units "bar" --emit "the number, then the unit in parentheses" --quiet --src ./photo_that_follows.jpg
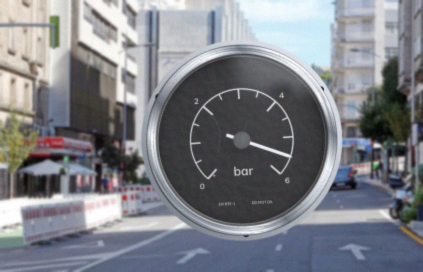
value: 5.5 (bar)
